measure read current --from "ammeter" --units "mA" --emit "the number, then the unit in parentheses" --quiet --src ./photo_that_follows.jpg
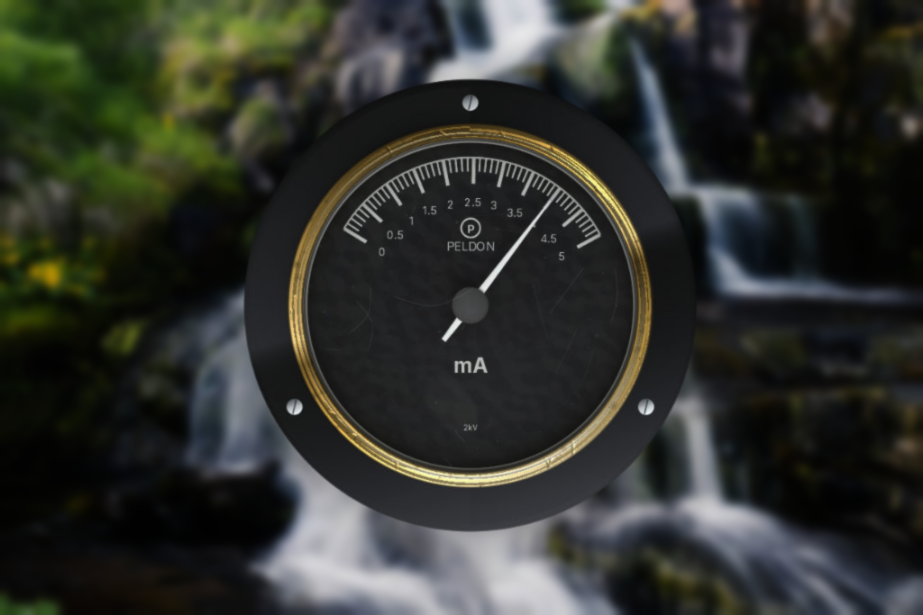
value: 4 (mA)
